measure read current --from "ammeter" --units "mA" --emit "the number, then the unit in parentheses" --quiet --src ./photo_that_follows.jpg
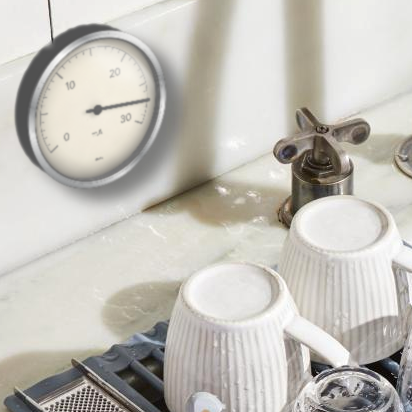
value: 27 (mA)
